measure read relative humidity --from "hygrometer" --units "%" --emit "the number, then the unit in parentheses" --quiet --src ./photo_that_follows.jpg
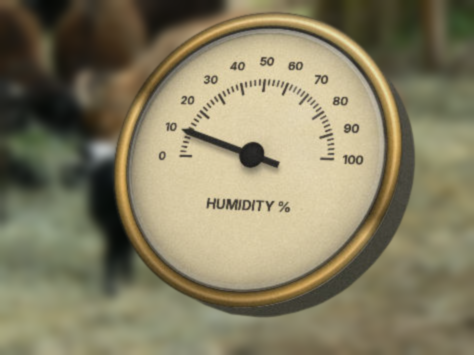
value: 10 (%)
